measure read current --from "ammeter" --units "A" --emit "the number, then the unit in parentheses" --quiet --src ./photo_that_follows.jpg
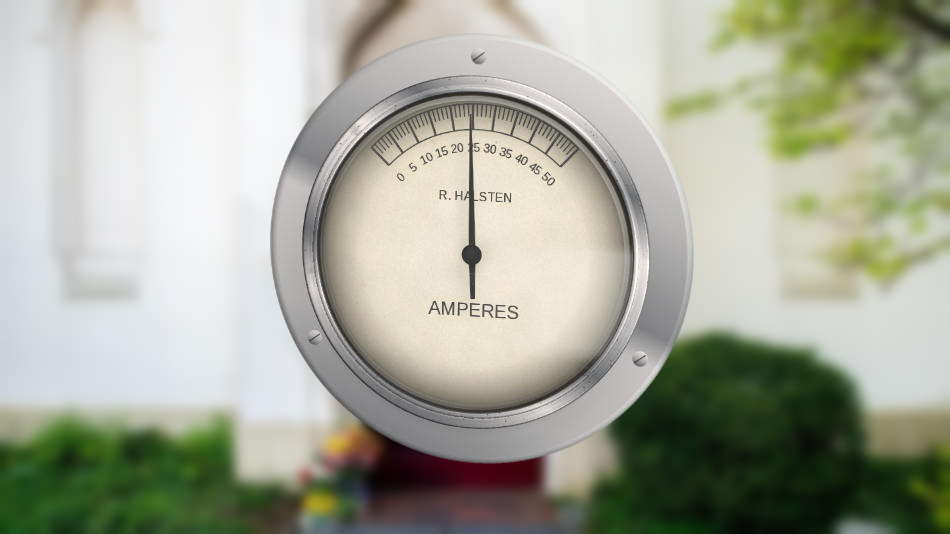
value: 25 (A)
